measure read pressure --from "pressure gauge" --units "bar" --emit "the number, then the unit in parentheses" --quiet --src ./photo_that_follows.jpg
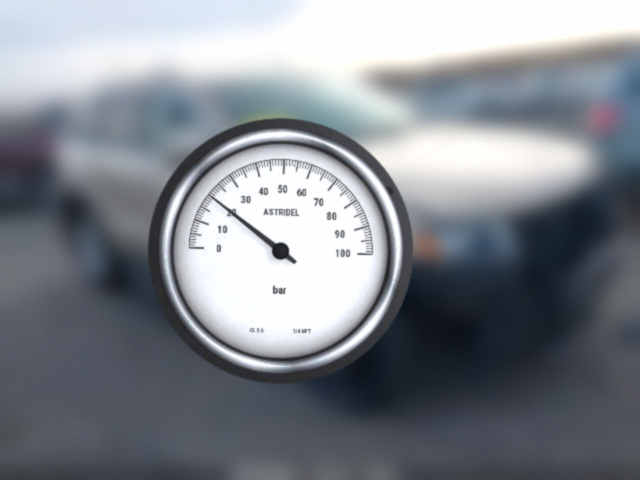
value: 20 (bar)
